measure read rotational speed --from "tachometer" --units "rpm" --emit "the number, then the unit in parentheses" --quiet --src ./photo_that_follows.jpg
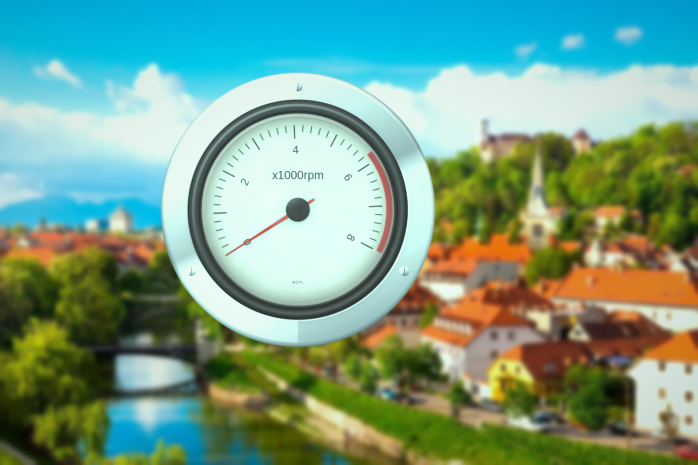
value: 0 (rpm)
